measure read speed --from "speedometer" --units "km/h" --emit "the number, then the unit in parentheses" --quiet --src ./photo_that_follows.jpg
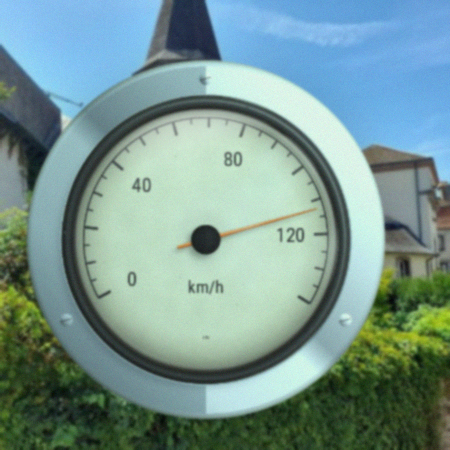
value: 112.5 (km/h)
